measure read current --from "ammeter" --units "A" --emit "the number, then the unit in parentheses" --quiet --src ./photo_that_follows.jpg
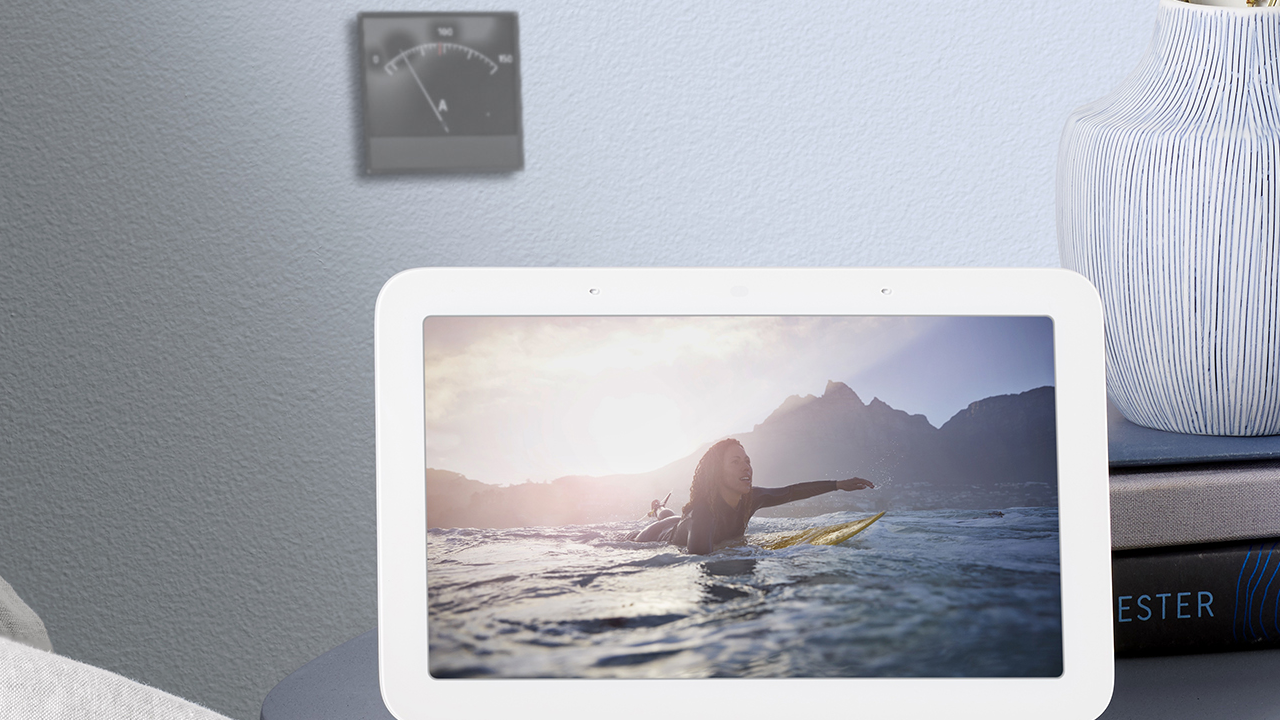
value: 50 (A)
